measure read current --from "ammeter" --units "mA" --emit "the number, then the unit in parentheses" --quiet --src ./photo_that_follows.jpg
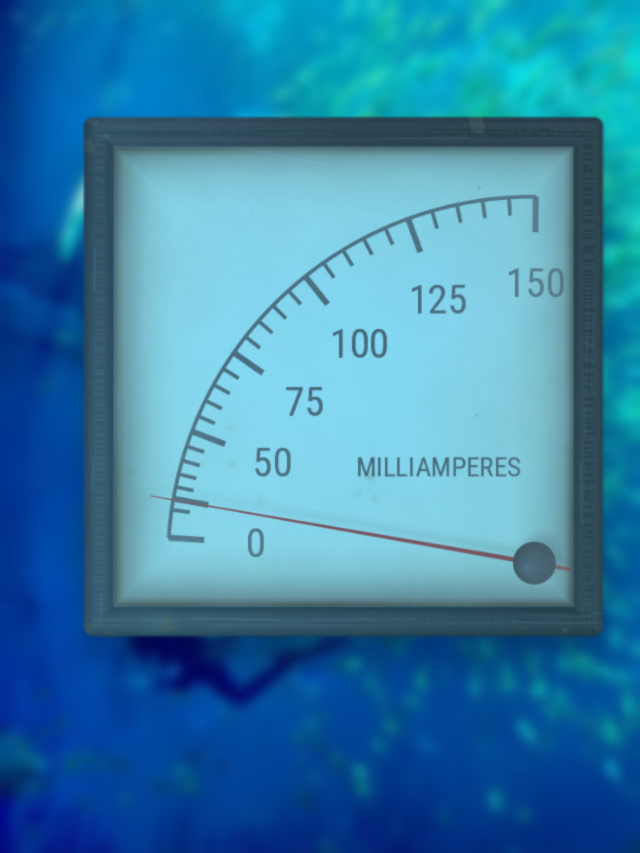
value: 25 (mA)
